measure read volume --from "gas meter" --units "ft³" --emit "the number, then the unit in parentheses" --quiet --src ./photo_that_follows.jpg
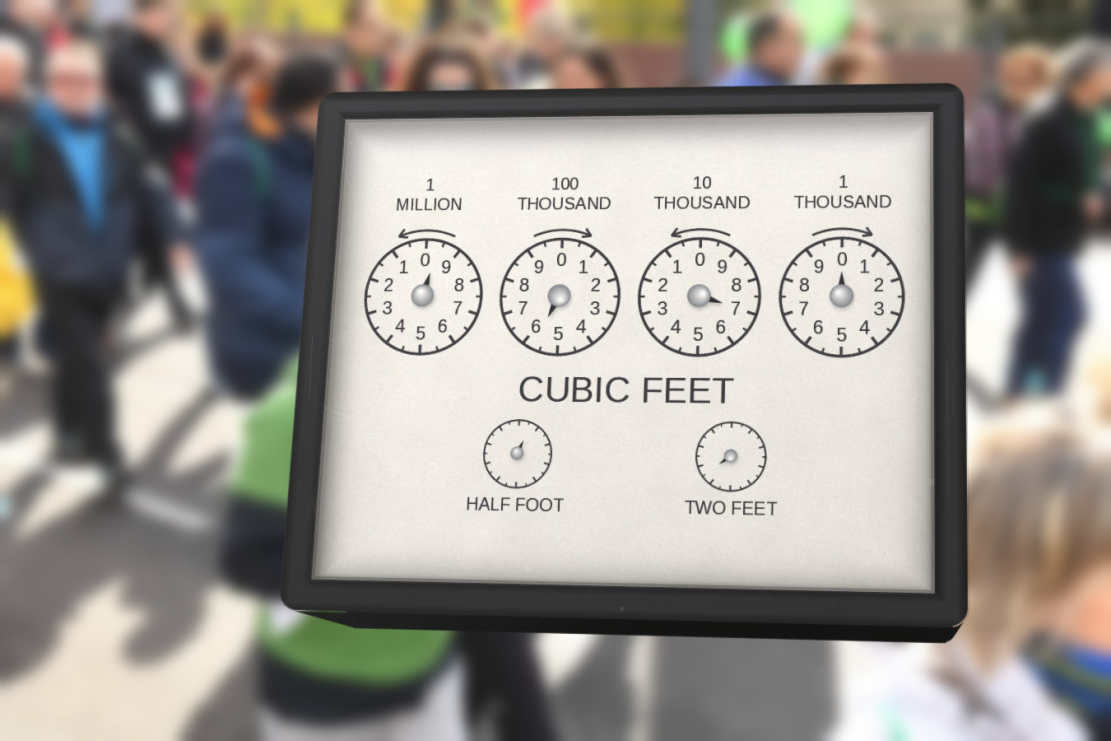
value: 957000 (ft³)
